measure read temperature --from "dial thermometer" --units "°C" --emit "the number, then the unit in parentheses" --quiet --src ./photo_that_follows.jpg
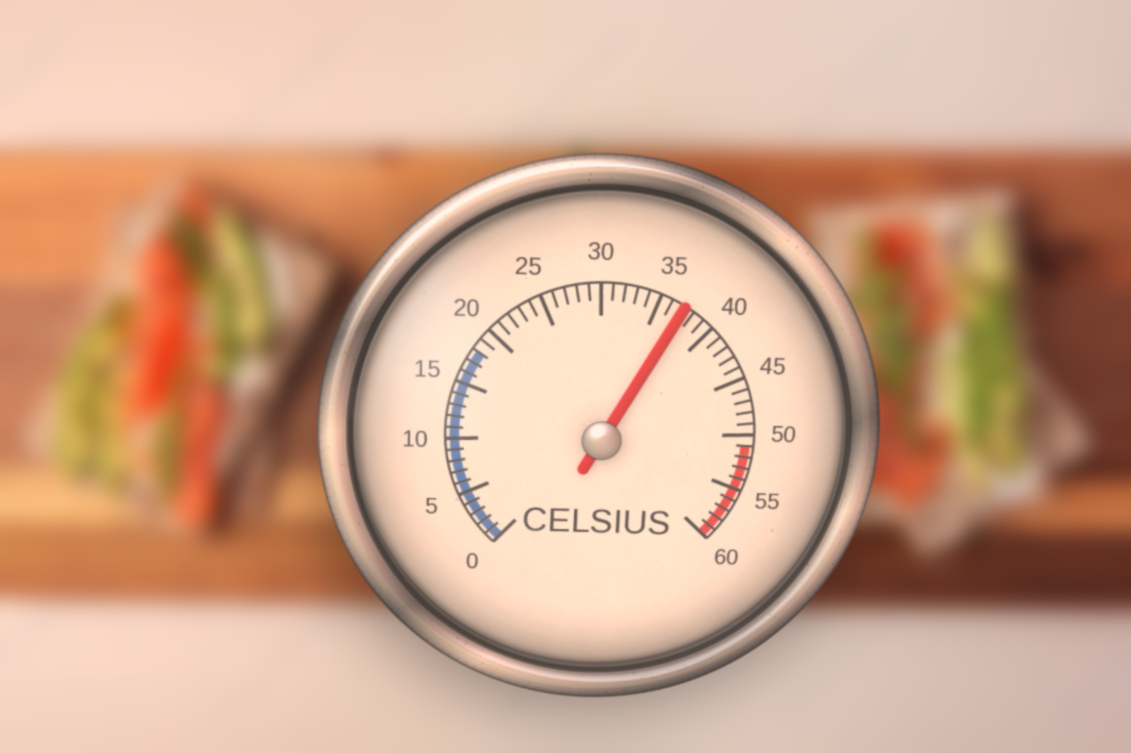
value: 37 (°C)
